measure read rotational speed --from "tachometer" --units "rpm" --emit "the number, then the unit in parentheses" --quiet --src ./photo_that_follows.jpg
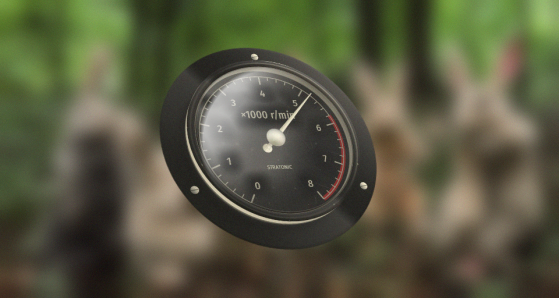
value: 5200 (rpm)
